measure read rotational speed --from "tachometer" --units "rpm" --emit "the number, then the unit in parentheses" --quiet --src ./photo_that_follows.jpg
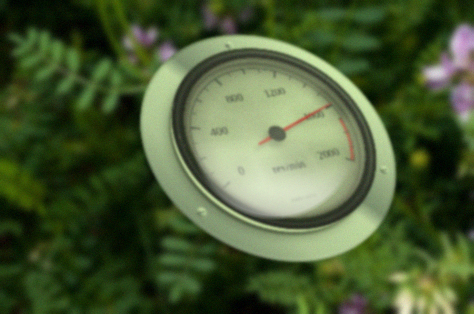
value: 1600 (rpm)
